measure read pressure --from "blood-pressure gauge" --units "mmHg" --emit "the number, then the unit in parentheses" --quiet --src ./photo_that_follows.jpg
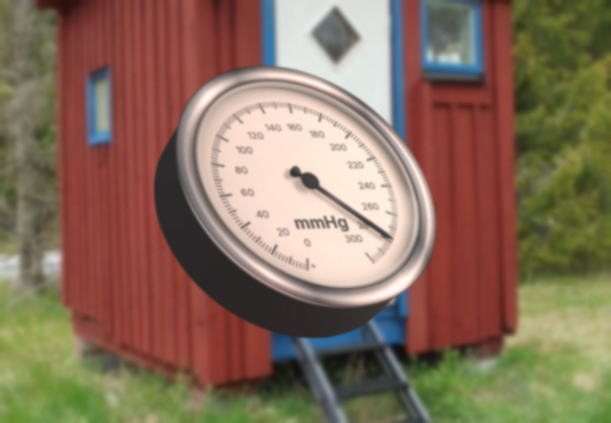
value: 280 (mmHg)
